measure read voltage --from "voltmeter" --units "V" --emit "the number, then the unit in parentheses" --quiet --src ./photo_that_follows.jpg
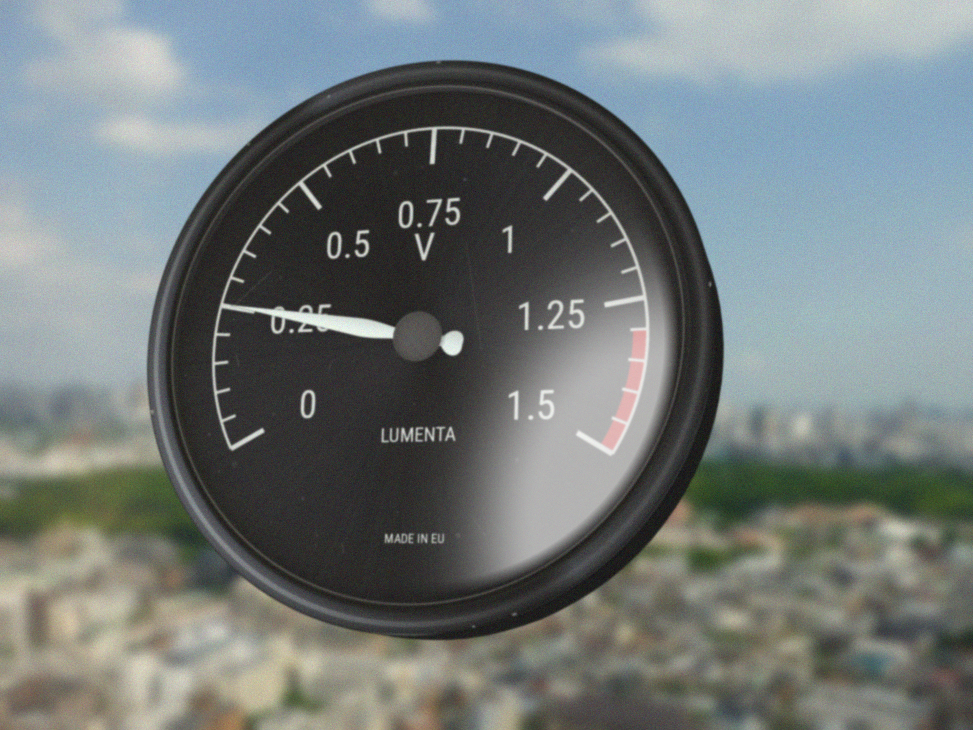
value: 0.25 (V)
